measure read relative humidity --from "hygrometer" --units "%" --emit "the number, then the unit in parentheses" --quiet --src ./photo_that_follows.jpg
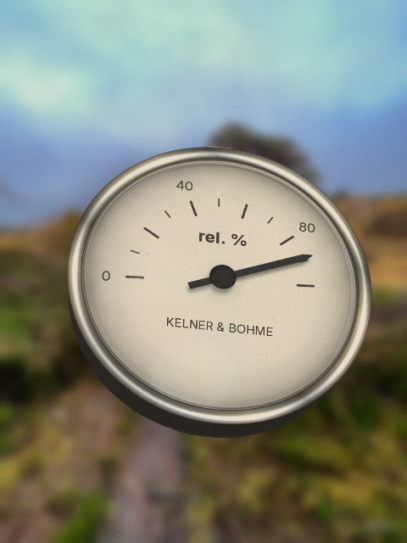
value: 90 (%)
